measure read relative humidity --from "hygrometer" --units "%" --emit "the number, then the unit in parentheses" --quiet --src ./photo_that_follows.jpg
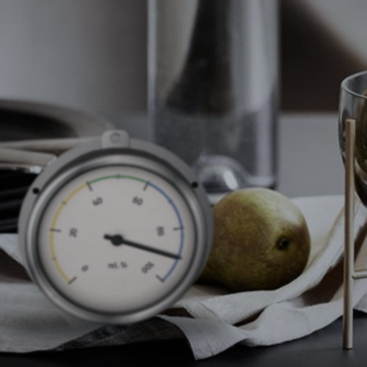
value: 90 (%)
